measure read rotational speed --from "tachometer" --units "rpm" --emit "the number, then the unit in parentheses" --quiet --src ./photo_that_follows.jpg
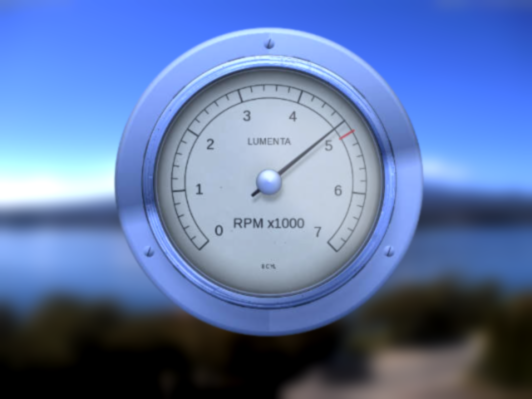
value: 4800 (rpm)
